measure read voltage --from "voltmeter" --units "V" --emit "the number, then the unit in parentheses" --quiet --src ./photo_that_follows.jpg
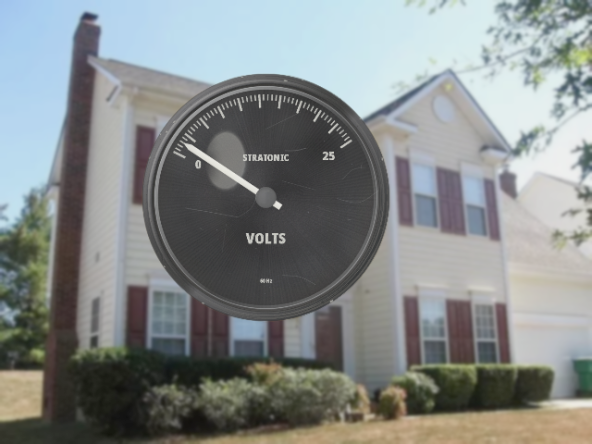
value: 1.5 (V)
